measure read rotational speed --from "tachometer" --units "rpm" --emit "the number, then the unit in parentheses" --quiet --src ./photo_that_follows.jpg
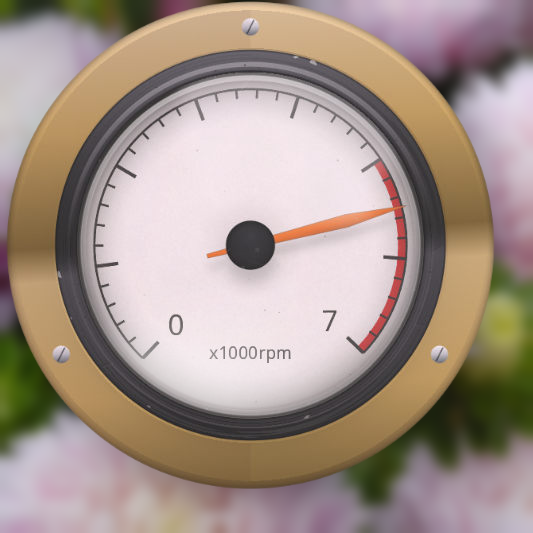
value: 5500 (rpm)
